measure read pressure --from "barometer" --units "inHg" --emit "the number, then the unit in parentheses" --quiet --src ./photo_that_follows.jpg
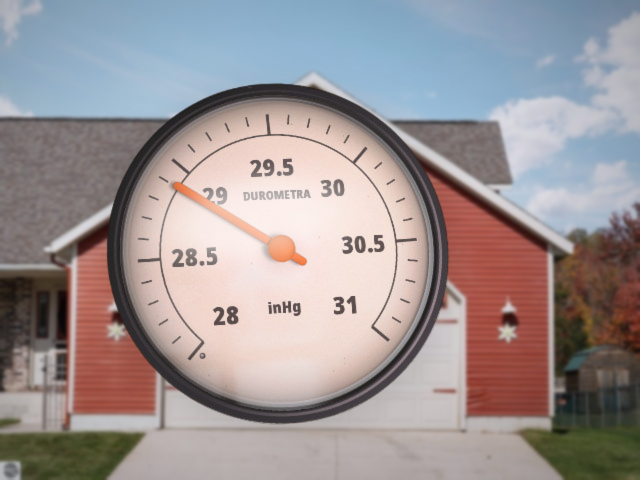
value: 28.9 (inHg)
